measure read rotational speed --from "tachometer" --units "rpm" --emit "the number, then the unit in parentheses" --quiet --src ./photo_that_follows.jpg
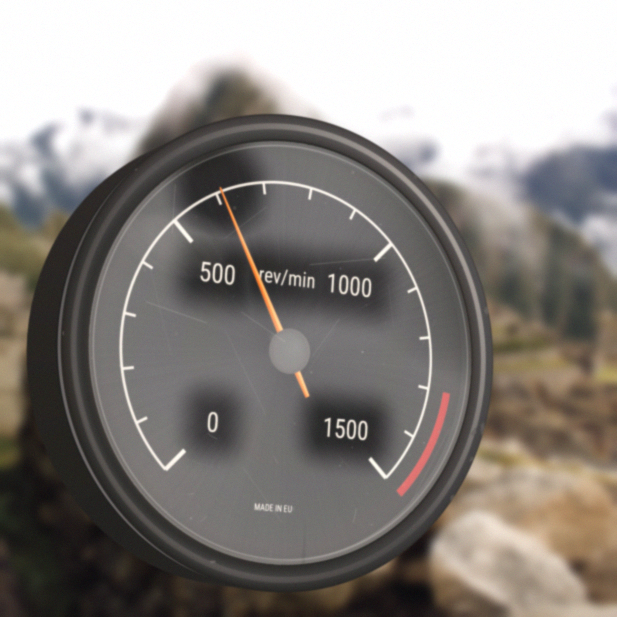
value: 600 (rpm)
